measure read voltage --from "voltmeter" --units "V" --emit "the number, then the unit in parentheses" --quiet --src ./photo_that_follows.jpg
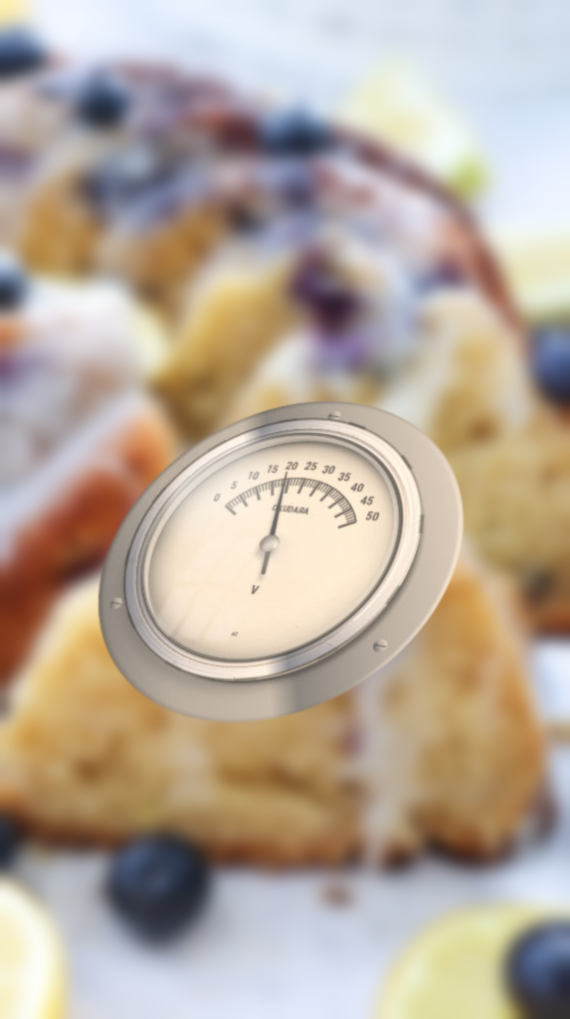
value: 20 (V)
